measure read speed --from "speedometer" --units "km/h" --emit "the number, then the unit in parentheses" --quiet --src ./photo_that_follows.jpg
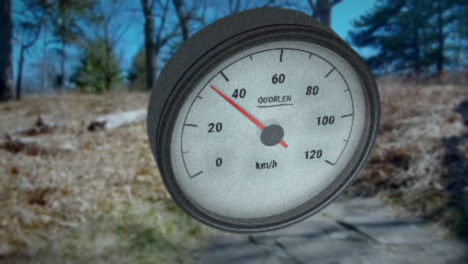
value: 35 (km/h)
